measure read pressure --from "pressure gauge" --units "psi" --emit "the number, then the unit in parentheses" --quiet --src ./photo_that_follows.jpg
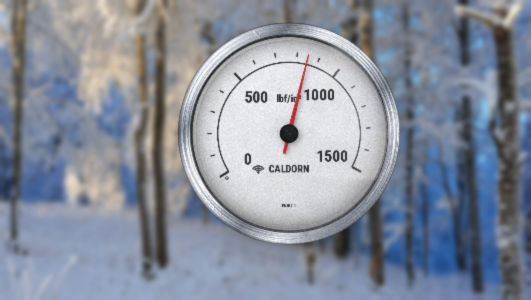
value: 850 (psi)
